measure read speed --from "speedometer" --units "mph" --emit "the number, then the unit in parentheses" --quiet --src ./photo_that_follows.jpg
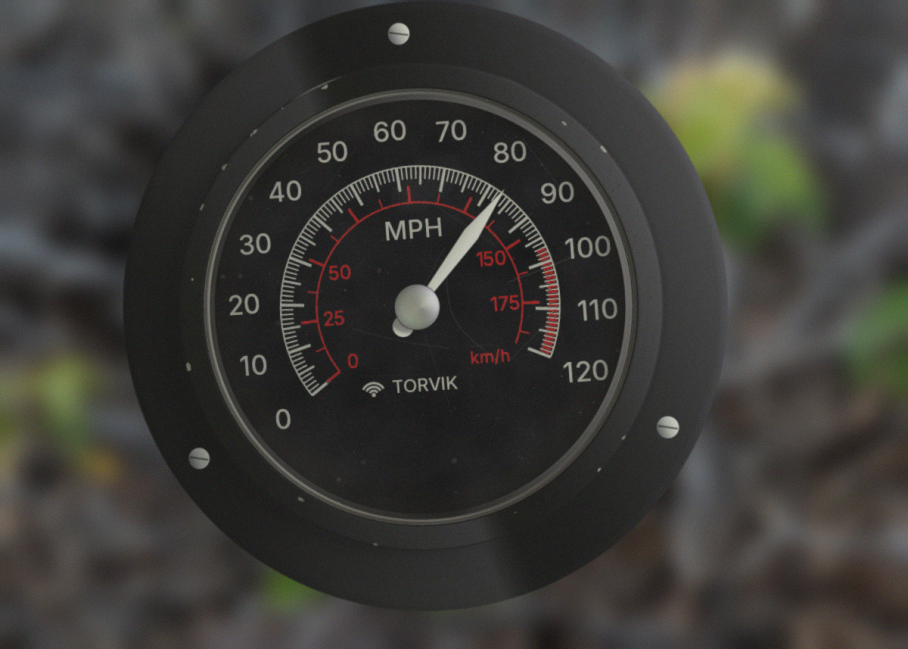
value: 83 (mph)
